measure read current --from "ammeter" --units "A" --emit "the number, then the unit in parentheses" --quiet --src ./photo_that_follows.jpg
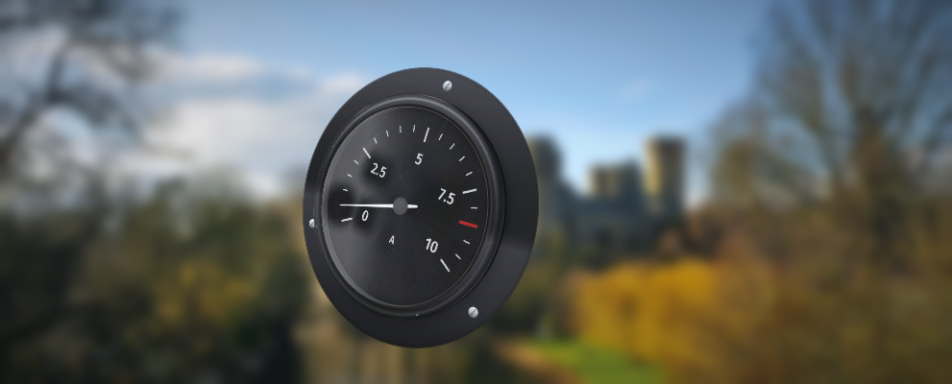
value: 0.5 (A)
